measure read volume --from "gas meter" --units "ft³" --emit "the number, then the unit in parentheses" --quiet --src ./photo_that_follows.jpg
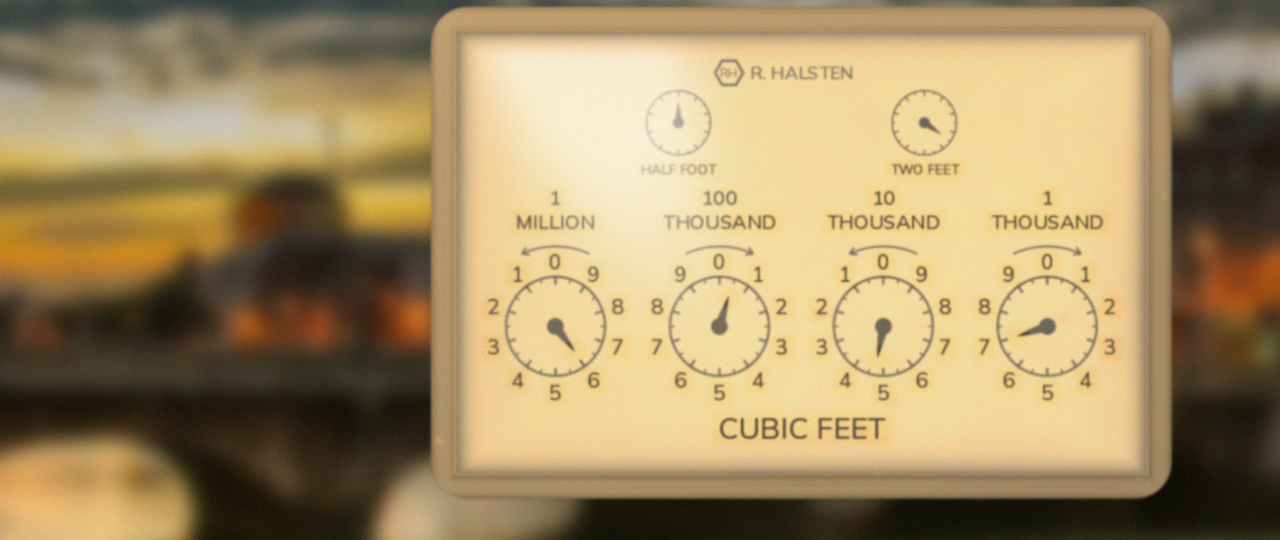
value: 604700 (ft³)
